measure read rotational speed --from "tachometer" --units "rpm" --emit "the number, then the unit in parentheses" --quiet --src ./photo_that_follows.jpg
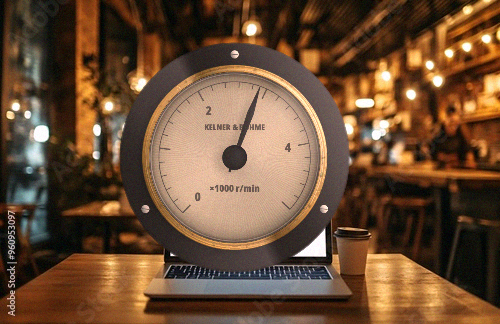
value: 2900 (rpm)
